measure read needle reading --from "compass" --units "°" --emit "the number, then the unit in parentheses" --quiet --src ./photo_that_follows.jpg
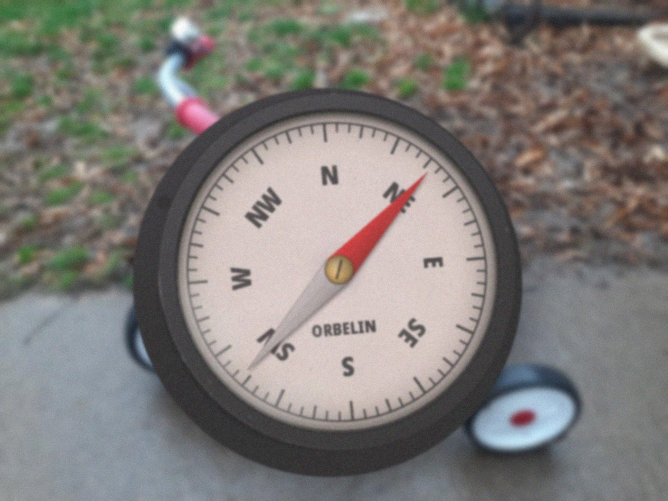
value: 47.5 (°)
